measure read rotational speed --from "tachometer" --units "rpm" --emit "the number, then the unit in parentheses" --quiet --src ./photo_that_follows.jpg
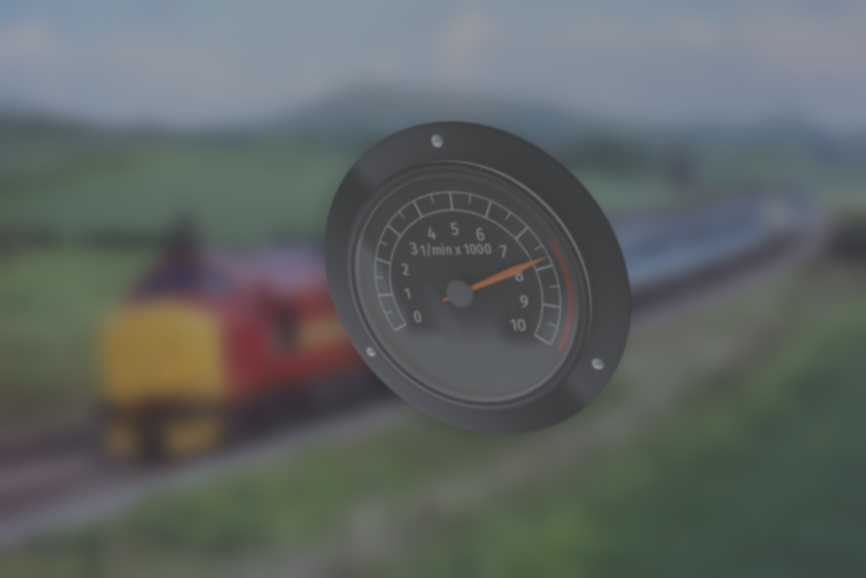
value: 7750 (rpm)
